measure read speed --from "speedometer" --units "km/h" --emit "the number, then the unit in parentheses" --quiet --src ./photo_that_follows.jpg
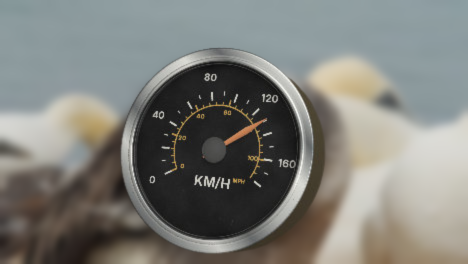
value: 130 (km/h)
